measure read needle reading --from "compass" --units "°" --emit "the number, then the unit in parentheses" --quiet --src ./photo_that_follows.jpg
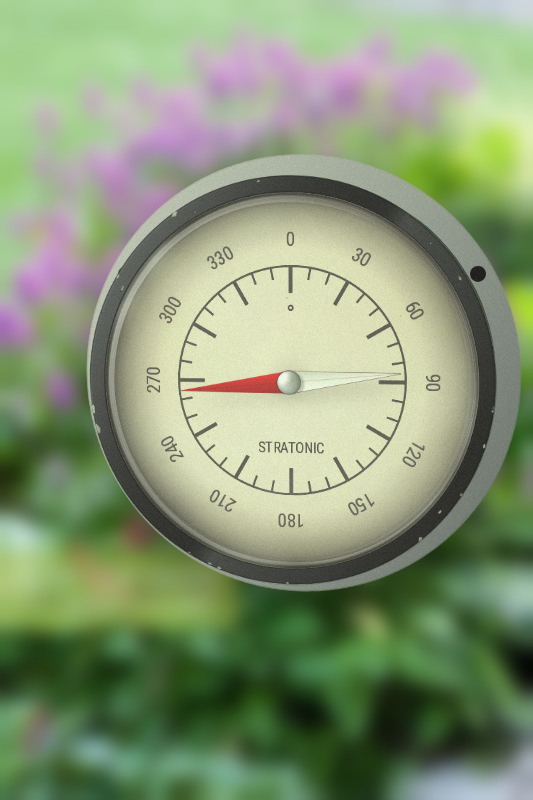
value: 265 (°)
